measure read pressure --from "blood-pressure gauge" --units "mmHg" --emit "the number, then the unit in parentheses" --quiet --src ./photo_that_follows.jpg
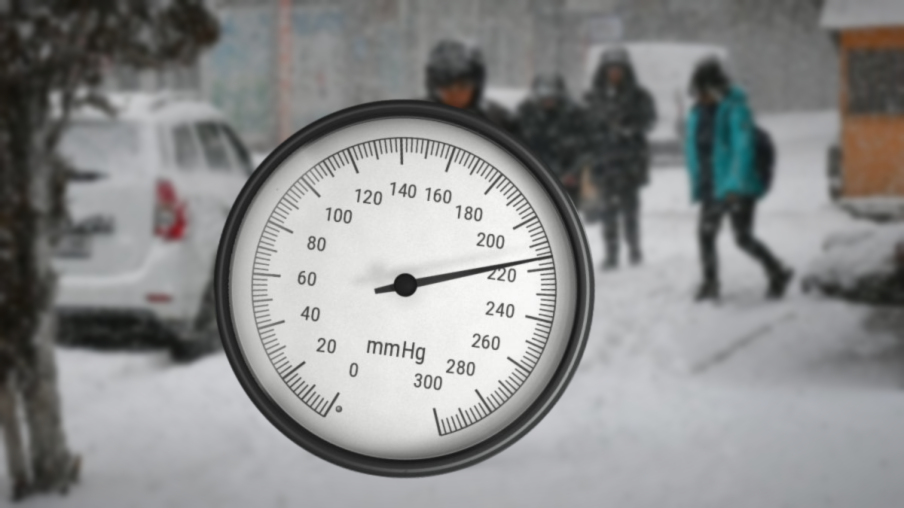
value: 216 (mmHg)
